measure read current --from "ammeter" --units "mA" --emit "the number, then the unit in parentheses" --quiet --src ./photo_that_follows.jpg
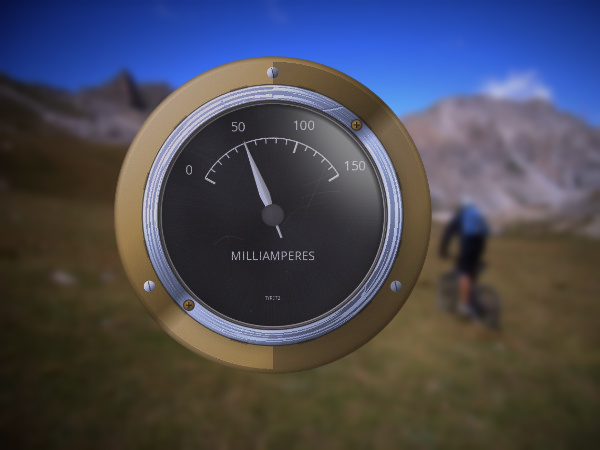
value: 50 (mA)
